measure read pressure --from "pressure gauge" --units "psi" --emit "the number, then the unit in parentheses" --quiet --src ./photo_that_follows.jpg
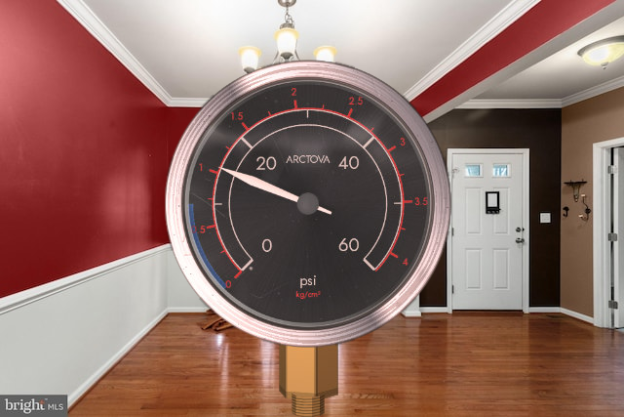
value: 15 (psi)
